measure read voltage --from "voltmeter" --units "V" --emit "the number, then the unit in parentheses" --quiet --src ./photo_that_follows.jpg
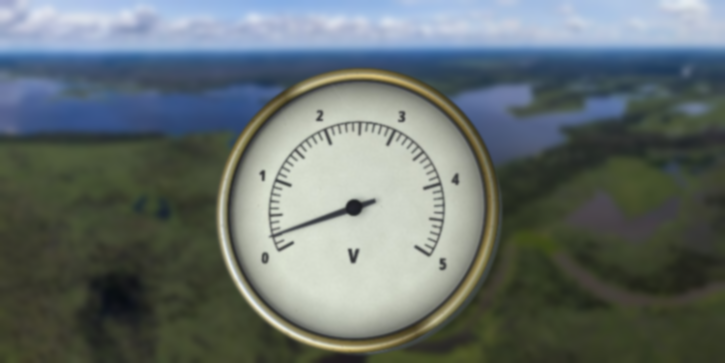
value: 0.2 (V)
